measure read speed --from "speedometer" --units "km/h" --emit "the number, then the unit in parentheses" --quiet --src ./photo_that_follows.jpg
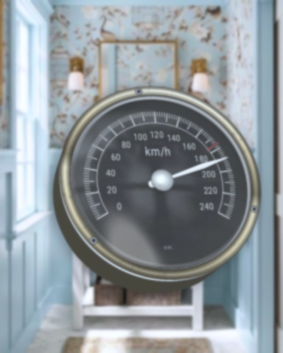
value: 190 (km/h)
